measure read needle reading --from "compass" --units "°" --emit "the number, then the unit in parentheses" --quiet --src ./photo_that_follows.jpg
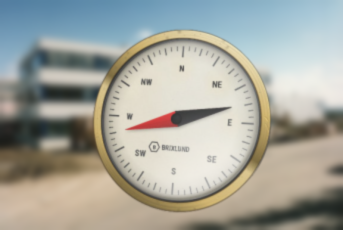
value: 255 (°)
